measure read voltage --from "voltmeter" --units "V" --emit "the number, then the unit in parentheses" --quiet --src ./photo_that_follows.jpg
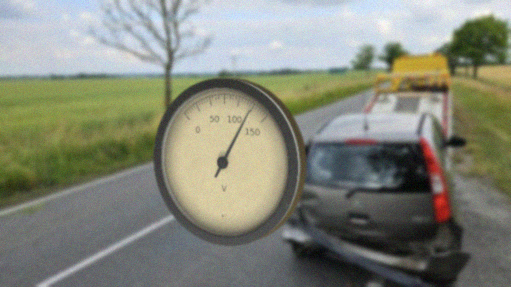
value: 125 (V)
